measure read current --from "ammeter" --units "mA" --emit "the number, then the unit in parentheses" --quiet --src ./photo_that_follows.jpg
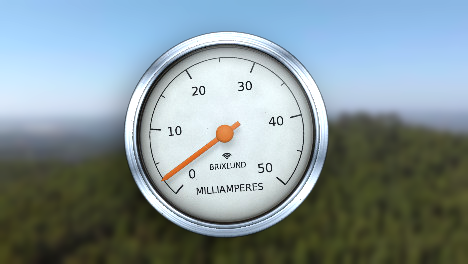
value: 2.5 (mA)
